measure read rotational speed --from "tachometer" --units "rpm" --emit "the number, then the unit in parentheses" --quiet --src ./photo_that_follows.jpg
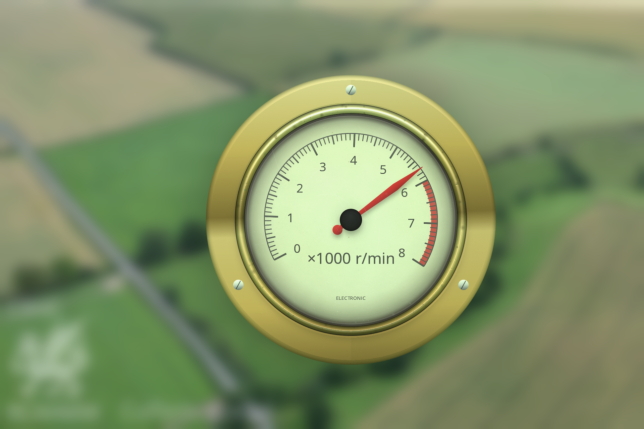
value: 5700 (rpm)
